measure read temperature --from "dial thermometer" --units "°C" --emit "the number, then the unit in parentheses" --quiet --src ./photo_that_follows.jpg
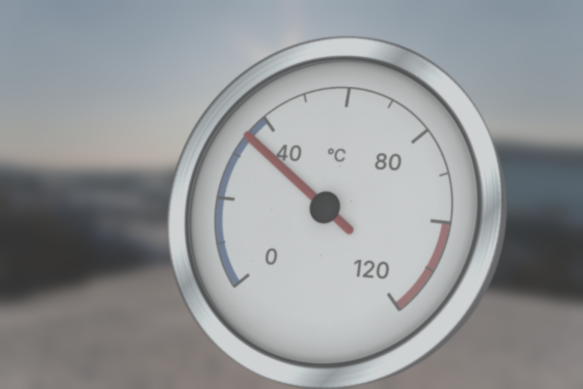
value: 35 (°C)
